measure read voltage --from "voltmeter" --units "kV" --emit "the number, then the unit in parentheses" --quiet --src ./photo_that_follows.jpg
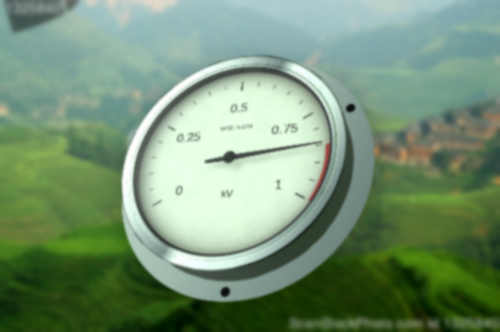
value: 0.85 (kV)
